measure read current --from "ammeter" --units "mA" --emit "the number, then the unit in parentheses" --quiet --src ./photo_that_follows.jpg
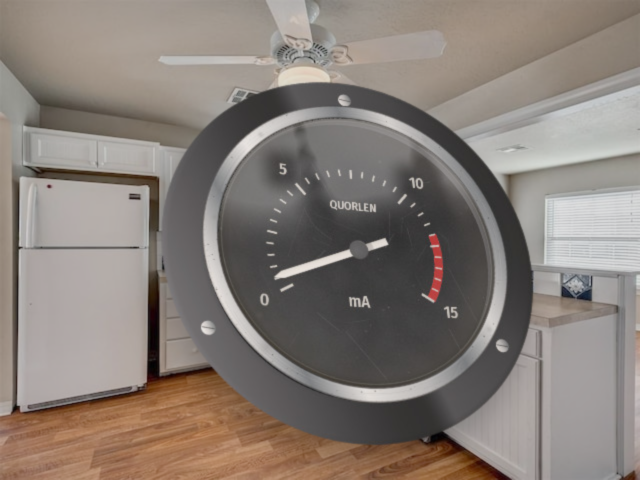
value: 0.5 (mA)
